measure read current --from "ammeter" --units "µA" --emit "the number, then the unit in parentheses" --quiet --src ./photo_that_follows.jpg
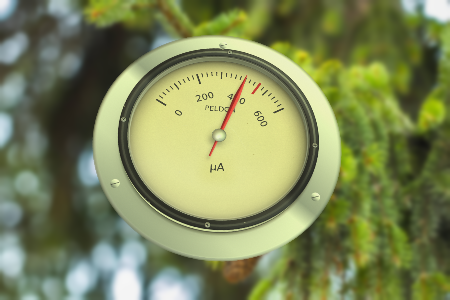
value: 400 (µA)
